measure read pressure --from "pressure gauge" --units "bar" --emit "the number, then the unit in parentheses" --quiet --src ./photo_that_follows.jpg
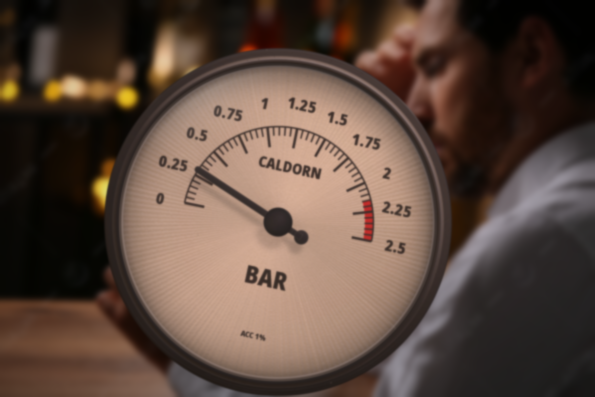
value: 0.3 (bar)
